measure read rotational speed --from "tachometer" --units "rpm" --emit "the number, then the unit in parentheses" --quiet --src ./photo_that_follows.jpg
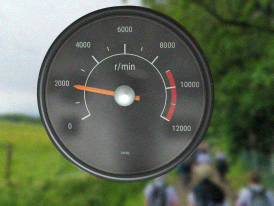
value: 2000 (rpm)
